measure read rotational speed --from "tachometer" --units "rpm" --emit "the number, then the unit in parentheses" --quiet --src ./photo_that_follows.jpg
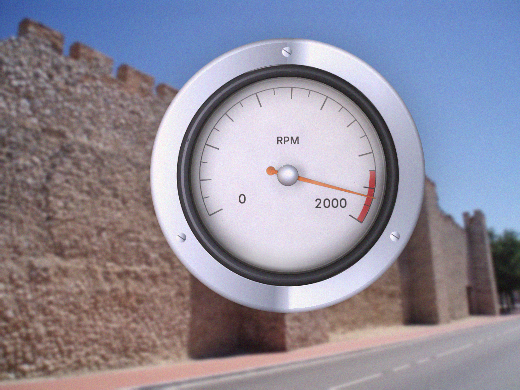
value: 1850 (rpm)
